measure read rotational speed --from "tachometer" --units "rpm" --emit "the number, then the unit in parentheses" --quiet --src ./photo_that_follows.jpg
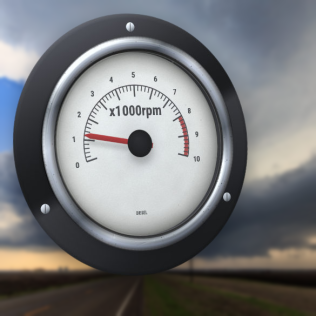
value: 1200 (rpm)
